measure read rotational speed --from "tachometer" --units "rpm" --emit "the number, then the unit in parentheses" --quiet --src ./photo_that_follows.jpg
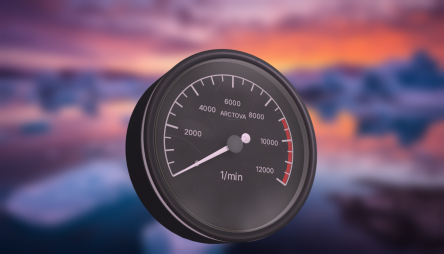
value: 0 (rpm)
